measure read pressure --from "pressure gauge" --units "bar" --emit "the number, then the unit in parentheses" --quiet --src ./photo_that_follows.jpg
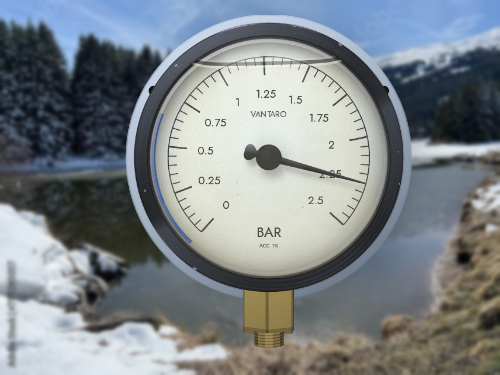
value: 2.25 (bar)
